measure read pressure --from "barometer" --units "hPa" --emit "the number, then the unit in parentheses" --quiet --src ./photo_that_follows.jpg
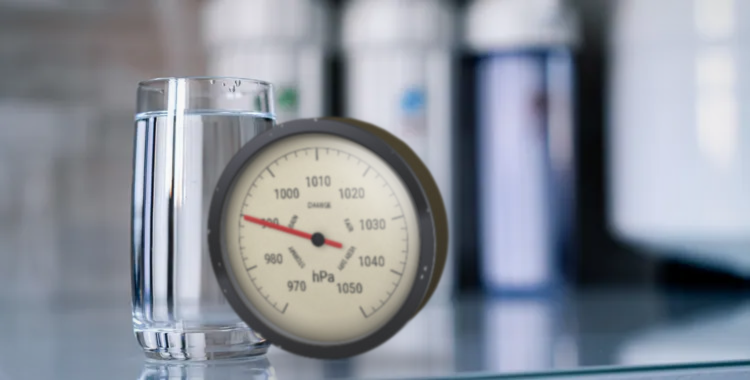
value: 990 (hPa)
